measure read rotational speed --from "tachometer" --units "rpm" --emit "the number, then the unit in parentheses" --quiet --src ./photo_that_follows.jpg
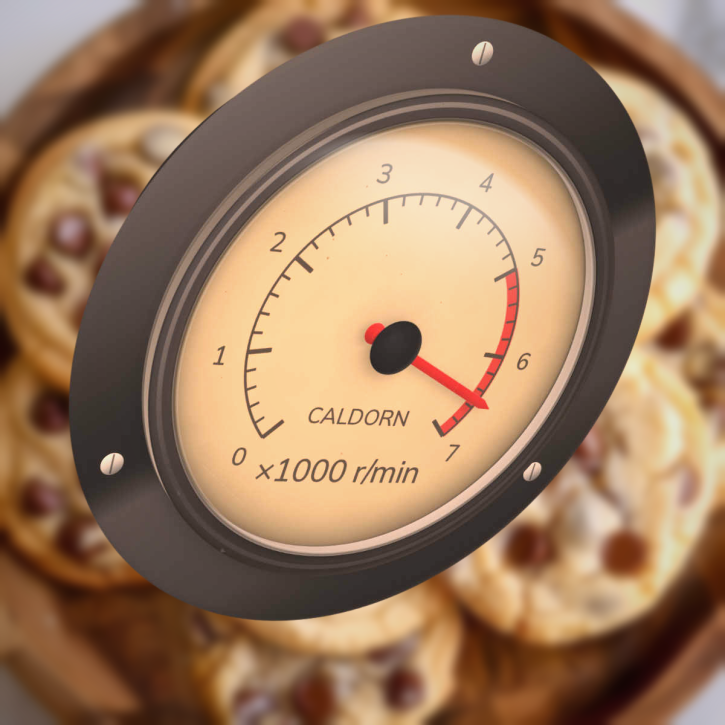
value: 6500 (rpm)
